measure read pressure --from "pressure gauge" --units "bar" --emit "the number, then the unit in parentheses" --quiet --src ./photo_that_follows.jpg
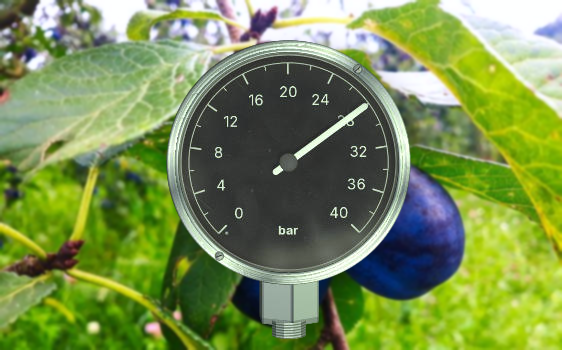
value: 28 (bar)
